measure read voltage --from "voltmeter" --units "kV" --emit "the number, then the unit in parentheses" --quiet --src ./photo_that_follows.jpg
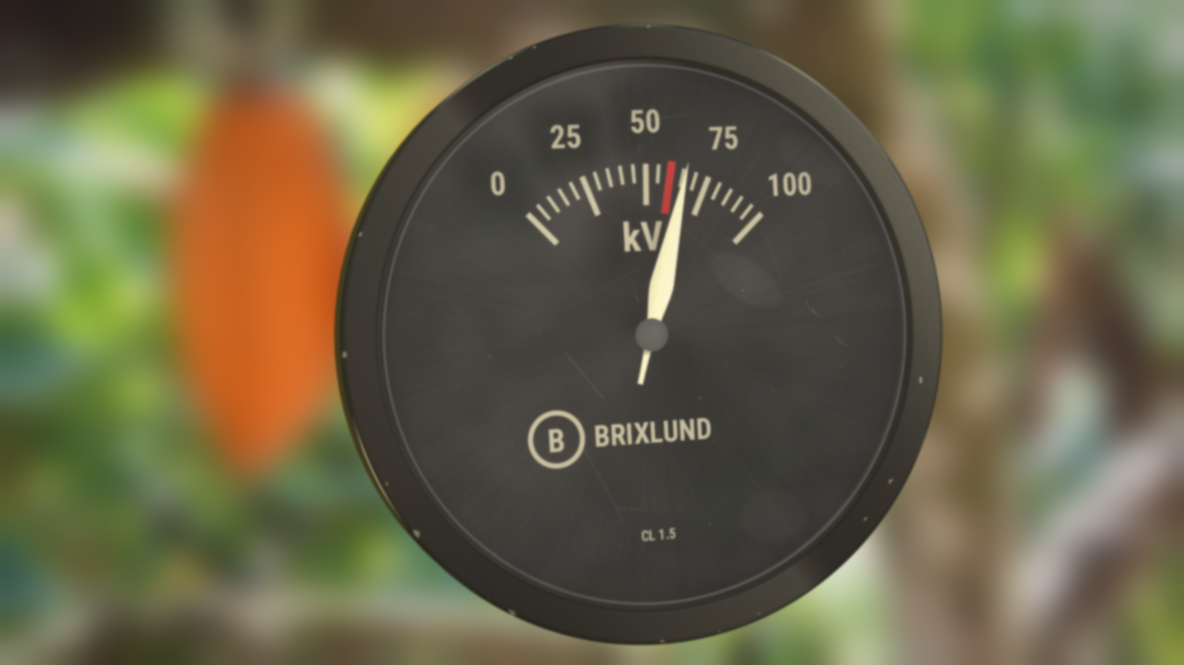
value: 65 (kV)
